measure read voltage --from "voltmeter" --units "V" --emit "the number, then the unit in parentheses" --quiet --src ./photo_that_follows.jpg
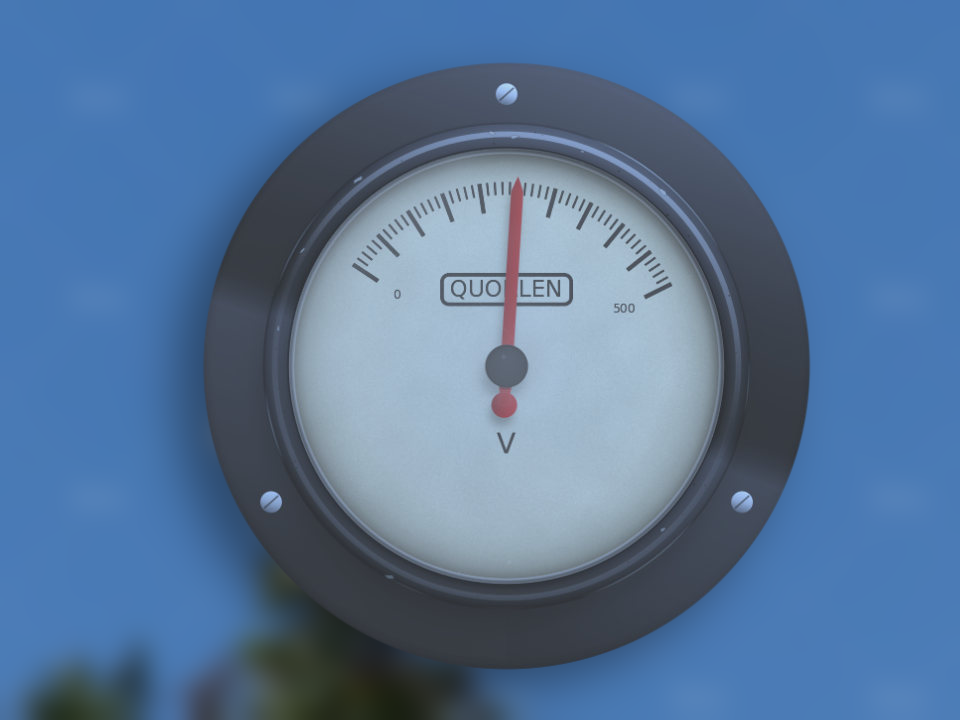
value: 250 (V)
